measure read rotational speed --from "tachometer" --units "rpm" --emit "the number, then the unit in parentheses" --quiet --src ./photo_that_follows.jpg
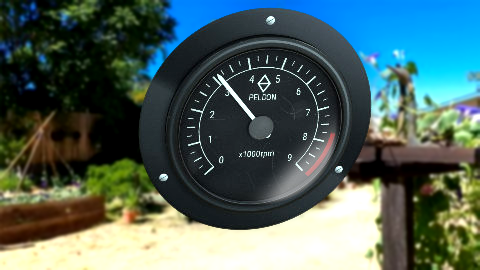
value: 3125 (rpm)
